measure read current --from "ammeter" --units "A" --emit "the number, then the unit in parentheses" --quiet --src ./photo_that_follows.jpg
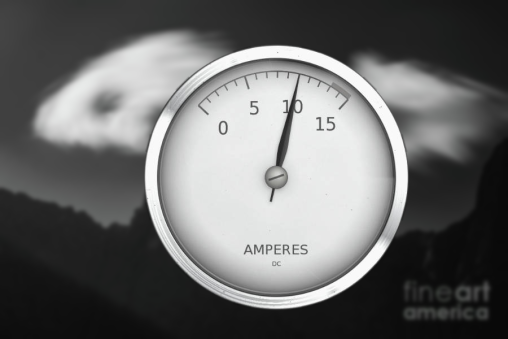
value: 10 (A)
